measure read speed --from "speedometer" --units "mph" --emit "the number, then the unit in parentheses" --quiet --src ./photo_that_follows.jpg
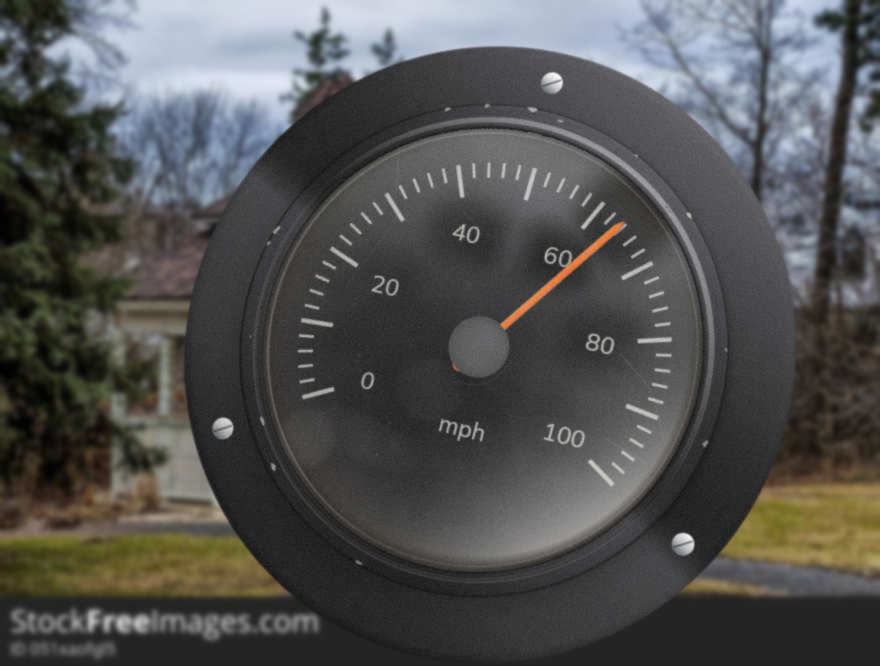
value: 64 (mph)
